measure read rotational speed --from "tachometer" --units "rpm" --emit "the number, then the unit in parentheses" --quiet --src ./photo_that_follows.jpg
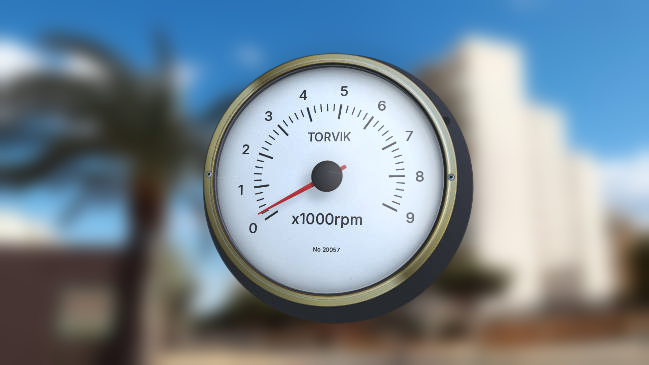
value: 200 (rpm)
